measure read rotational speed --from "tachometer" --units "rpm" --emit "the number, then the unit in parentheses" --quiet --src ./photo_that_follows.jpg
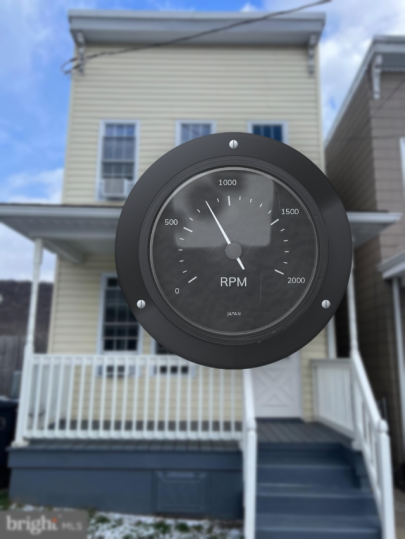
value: 800 (rpm)
